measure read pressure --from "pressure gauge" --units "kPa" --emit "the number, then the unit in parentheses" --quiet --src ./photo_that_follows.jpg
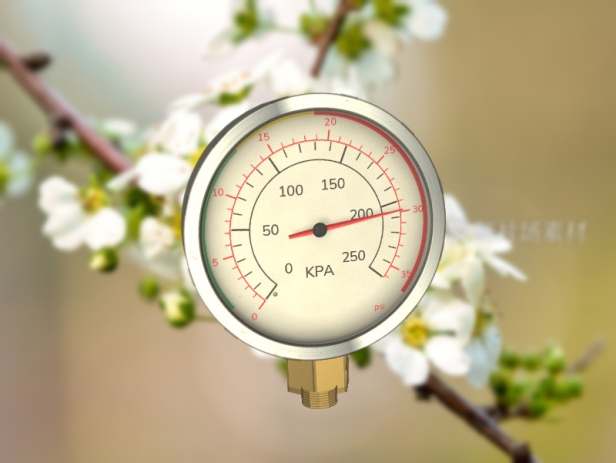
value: 205 (kPa)
